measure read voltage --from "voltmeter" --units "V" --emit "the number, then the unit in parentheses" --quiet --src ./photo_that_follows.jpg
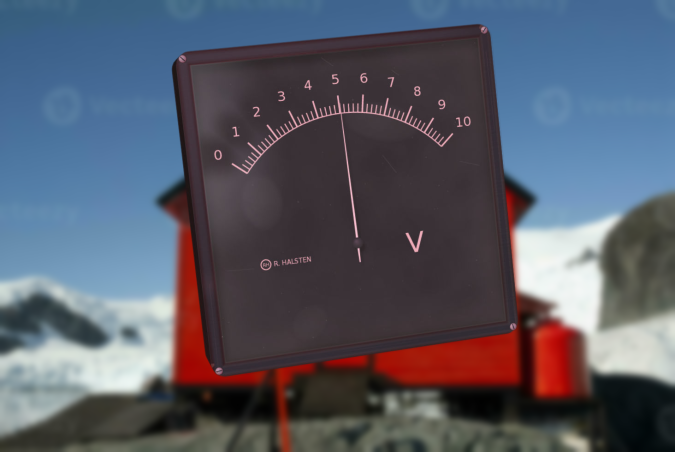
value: 5 (V)
